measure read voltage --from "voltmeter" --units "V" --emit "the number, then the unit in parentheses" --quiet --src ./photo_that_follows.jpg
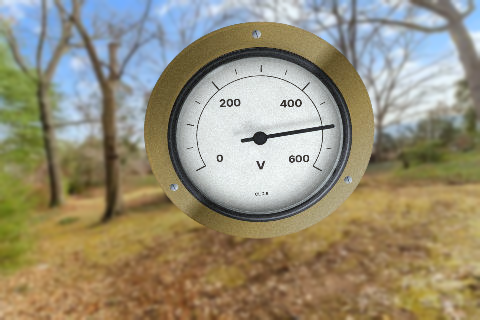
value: 500 (V)
